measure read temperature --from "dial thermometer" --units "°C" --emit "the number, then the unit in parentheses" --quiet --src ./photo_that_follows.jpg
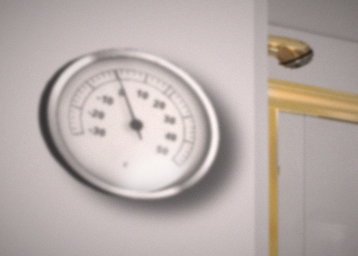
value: 0 (°C)
